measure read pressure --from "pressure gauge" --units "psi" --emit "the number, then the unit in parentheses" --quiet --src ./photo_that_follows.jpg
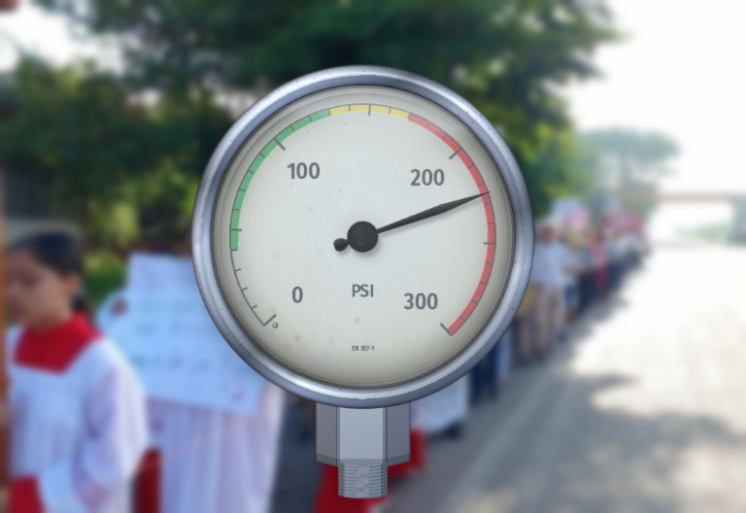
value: 225 (psi)
